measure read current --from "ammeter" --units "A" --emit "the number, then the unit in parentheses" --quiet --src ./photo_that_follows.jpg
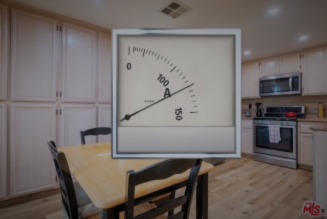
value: 125 (A)
